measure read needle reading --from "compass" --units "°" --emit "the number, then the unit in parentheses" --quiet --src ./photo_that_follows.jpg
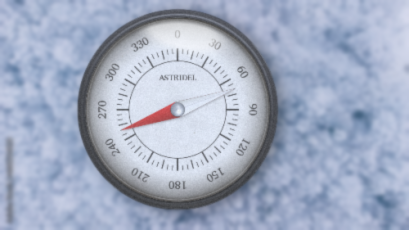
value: 250 (°)
